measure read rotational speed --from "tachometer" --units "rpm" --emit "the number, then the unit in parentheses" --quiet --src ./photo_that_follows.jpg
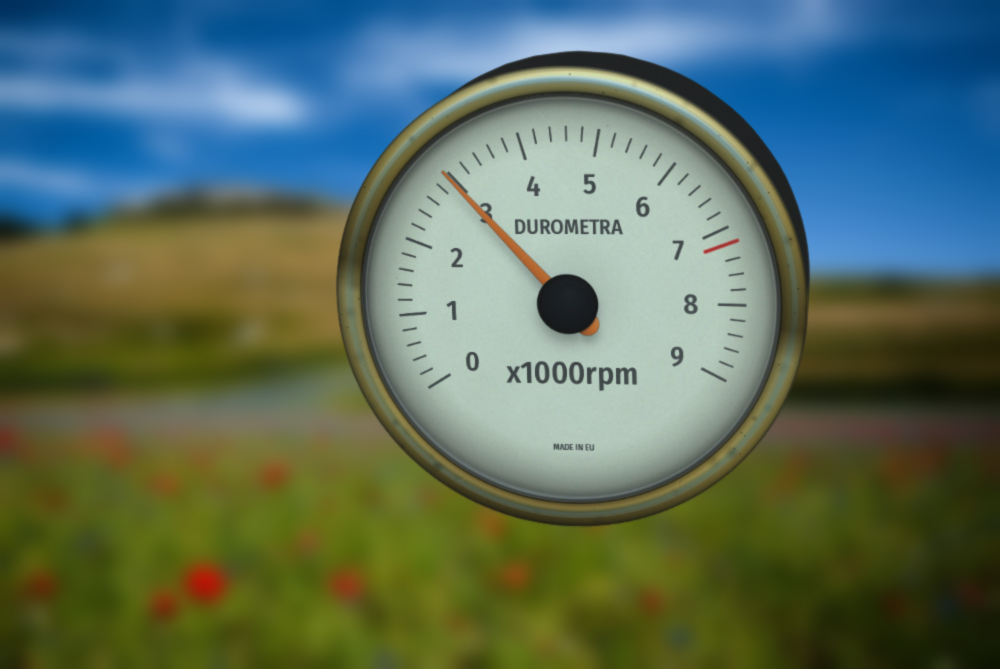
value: 3000 (rpm)
